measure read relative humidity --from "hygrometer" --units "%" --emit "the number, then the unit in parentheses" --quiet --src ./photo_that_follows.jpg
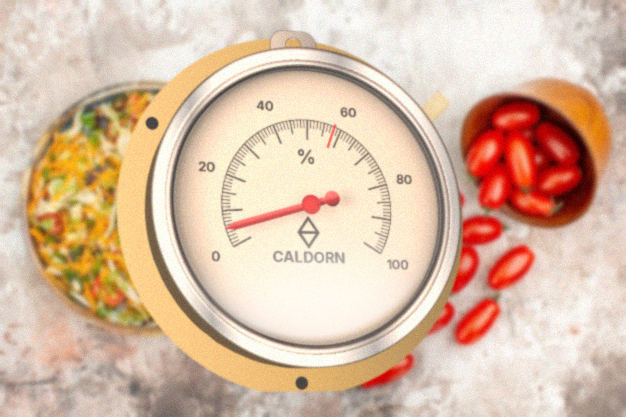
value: 5 (%)
